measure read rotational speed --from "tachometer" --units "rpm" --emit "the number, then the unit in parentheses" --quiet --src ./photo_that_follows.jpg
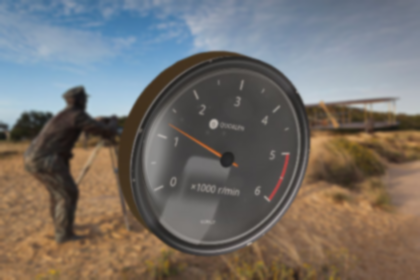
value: 1250 (rpm)
